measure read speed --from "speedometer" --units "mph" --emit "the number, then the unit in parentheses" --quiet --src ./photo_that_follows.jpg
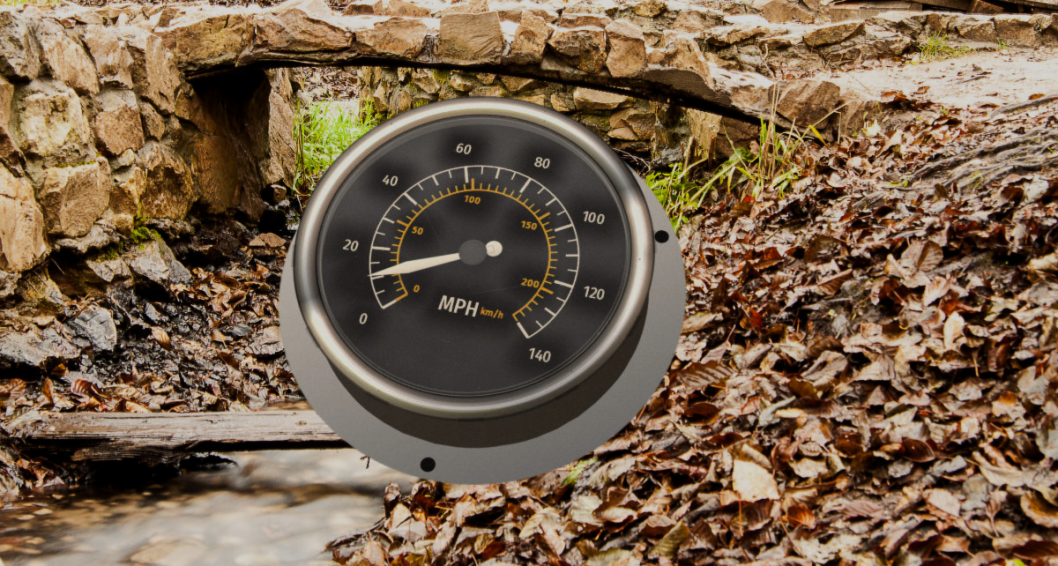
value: 10 (mph)
